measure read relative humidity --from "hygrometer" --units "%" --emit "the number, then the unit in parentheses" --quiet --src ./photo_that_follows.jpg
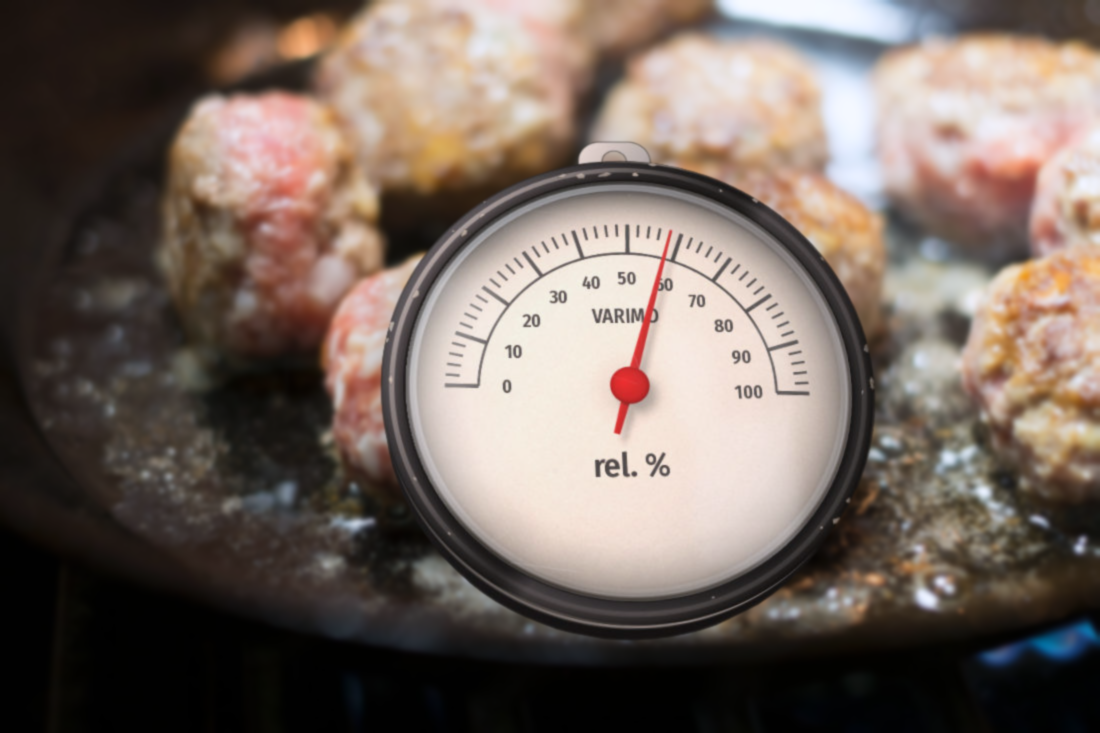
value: 58 (%)
